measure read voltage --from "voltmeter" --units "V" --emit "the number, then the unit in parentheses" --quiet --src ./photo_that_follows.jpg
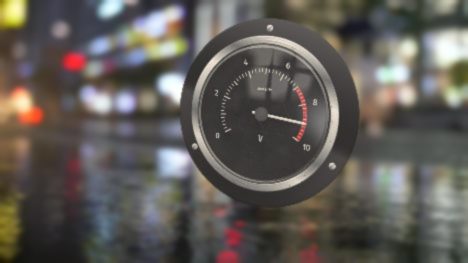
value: 9 (V)
